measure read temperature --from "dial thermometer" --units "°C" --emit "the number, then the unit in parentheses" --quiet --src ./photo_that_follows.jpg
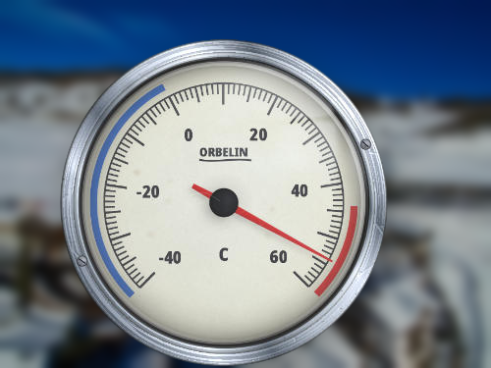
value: 54 (°C)
